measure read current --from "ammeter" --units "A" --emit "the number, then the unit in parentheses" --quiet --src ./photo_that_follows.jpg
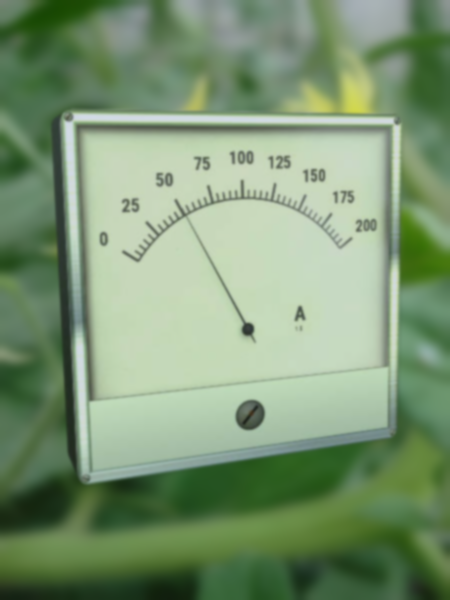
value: 50 (A)
